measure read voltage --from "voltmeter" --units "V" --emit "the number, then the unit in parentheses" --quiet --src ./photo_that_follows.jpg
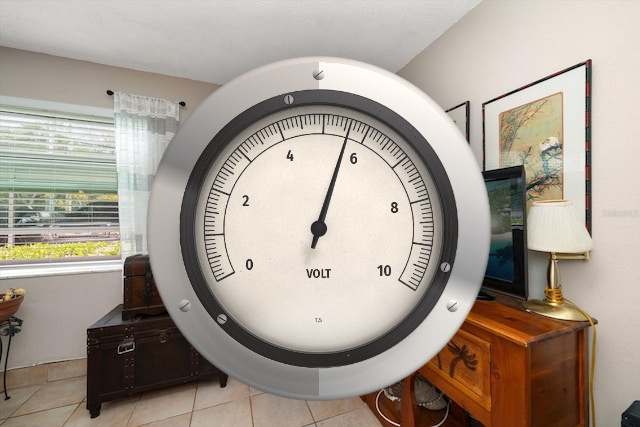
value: 5.6 (V)
